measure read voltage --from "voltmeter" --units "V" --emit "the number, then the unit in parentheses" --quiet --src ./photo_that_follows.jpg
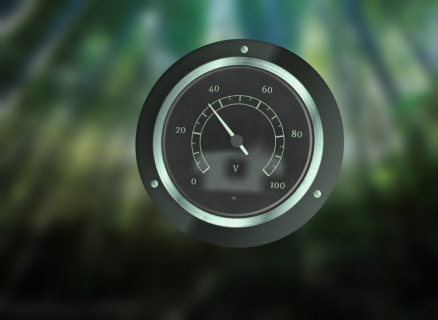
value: 35 (V)
